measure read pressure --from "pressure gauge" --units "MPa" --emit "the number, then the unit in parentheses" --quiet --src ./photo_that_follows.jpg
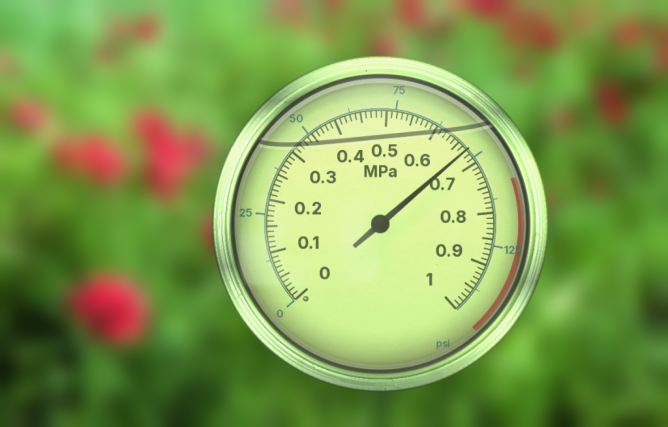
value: 0.67 (MPa)
